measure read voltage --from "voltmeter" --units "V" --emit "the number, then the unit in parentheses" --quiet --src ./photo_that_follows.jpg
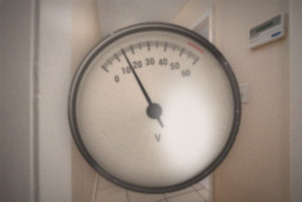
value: 15 (V)
